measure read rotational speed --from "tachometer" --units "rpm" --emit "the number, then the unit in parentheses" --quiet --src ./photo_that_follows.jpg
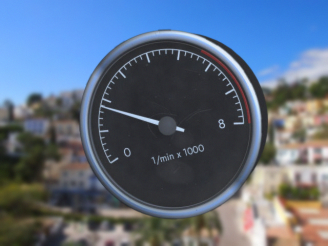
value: 1800 (rpm)
